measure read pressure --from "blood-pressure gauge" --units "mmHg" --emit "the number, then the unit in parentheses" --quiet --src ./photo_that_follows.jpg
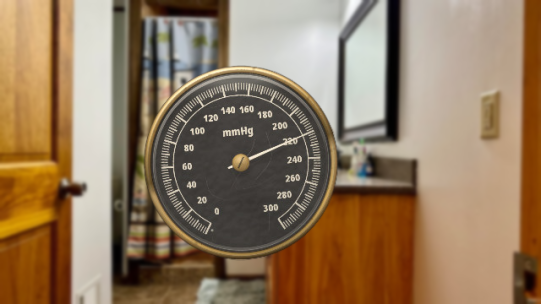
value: 220 (mmHg)
